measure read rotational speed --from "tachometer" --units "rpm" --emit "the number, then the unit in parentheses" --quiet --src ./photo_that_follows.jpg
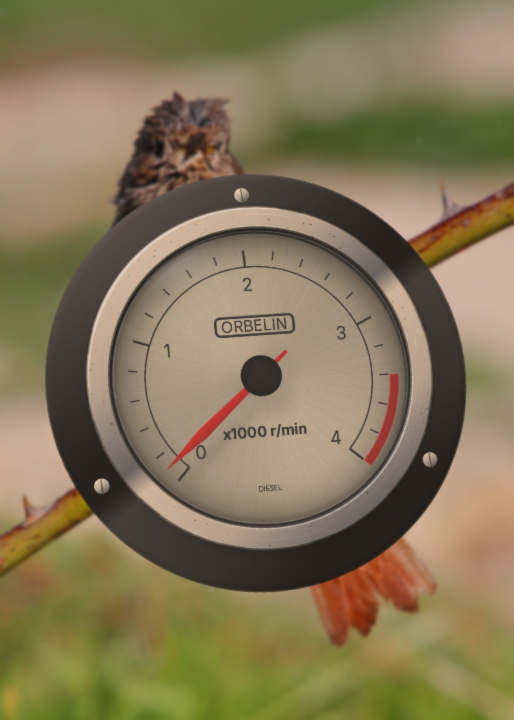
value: 100 (rpm)
